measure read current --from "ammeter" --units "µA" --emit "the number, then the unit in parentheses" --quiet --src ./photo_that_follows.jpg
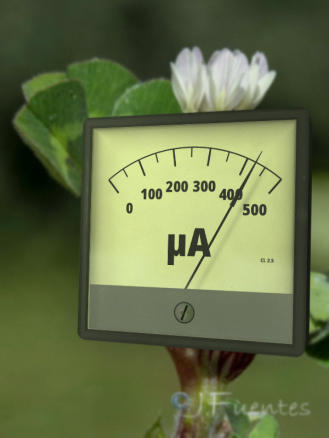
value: 425 (µA)
